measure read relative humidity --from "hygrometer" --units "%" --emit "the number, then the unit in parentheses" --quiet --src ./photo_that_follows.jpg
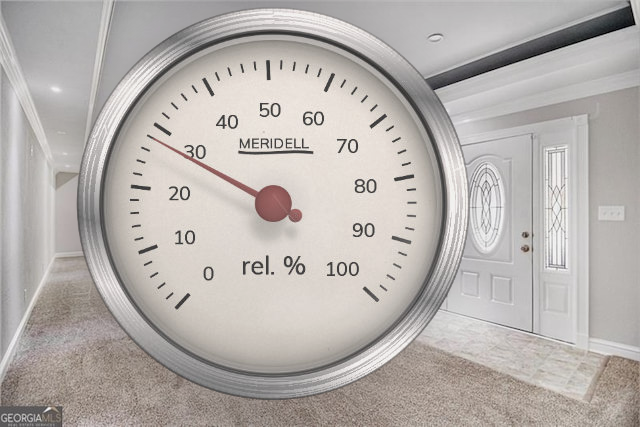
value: 28 (%)
